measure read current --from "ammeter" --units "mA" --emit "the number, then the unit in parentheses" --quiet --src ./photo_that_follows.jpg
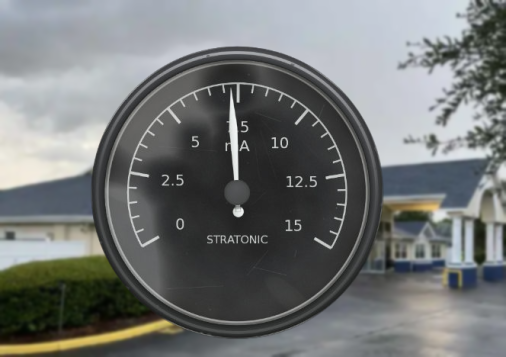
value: 7.25 (mA)
